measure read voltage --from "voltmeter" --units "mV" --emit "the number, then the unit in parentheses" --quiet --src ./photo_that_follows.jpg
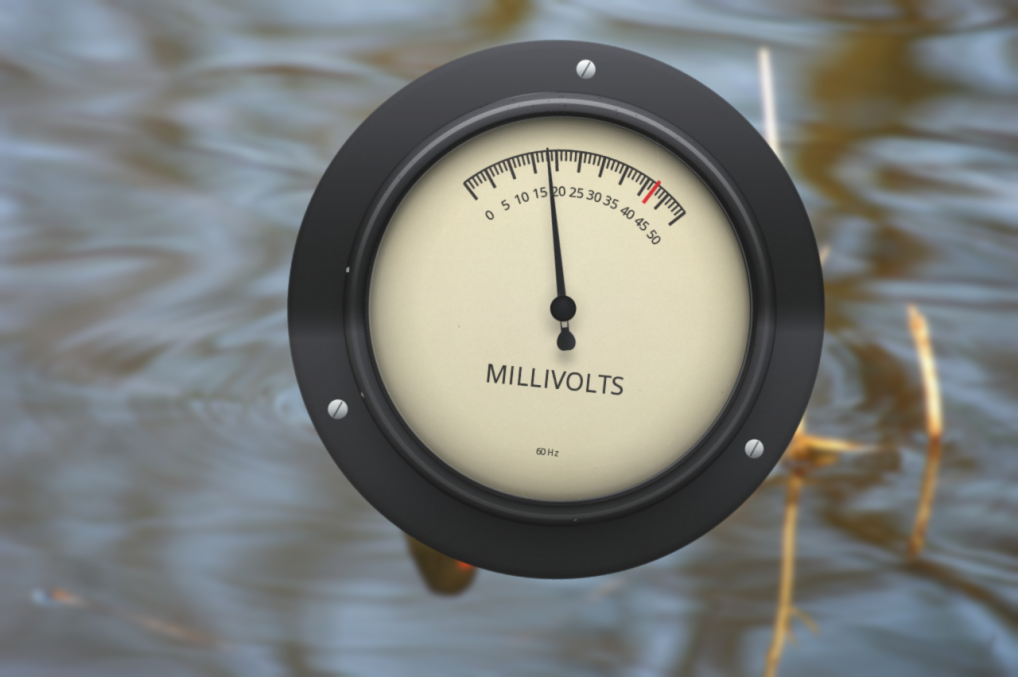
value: 18 (mV)
